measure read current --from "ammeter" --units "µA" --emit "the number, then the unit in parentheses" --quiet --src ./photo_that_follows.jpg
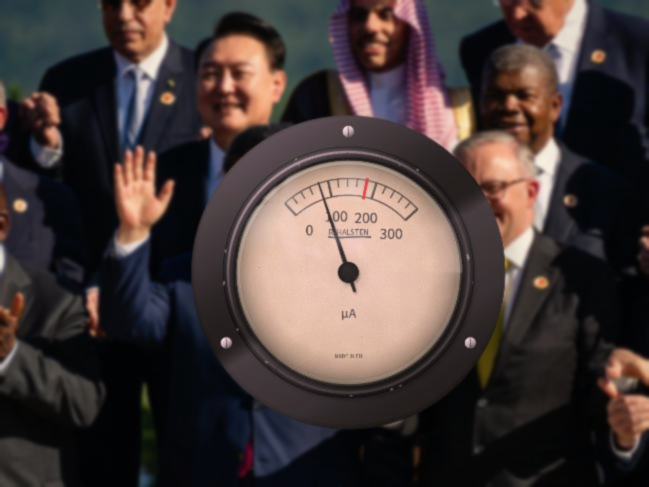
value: 80 (µA)
